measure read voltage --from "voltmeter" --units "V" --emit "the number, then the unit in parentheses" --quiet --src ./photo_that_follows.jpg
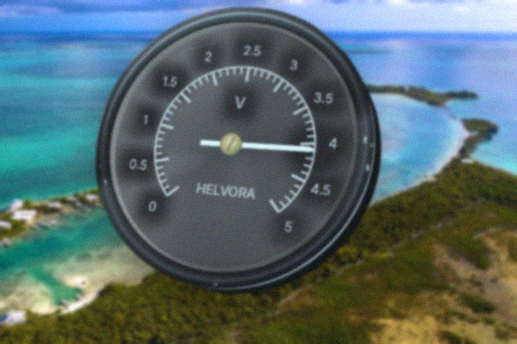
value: 4.1 (V)
